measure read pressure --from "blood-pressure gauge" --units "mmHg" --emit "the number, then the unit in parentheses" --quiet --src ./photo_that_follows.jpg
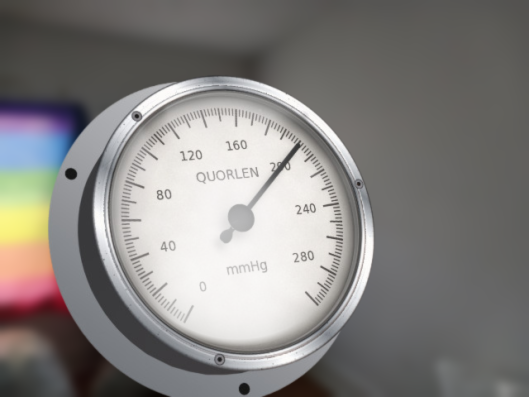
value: 200 (mmHg)
